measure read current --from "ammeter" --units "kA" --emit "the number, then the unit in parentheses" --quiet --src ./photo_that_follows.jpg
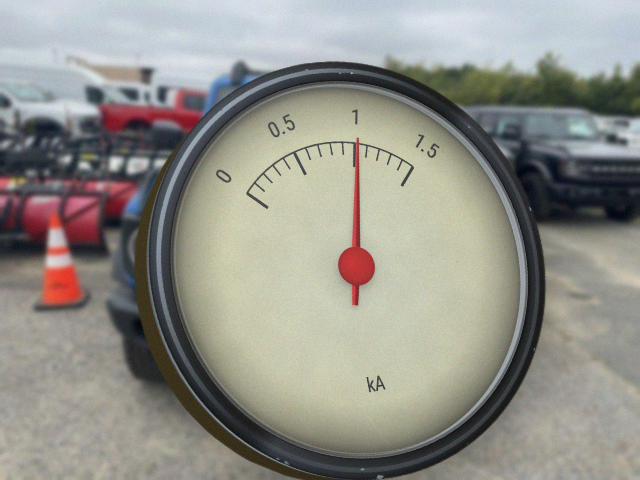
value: 1 (kA)
